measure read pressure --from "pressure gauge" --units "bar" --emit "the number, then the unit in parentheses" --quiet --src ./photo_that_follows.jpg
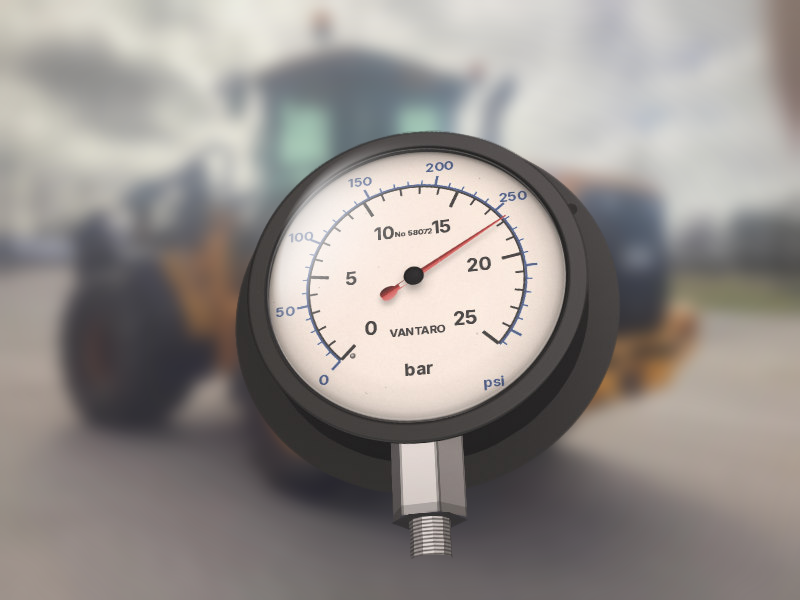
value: 18 (bar)
